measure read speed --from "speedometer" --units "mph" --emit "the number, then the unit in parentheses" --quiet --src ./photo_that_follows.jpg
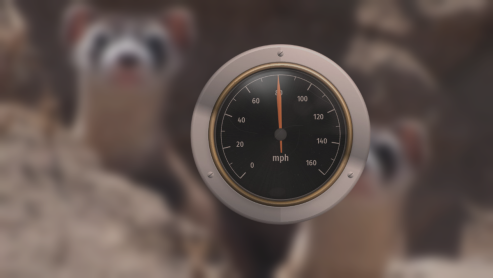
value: 80 (mph)
